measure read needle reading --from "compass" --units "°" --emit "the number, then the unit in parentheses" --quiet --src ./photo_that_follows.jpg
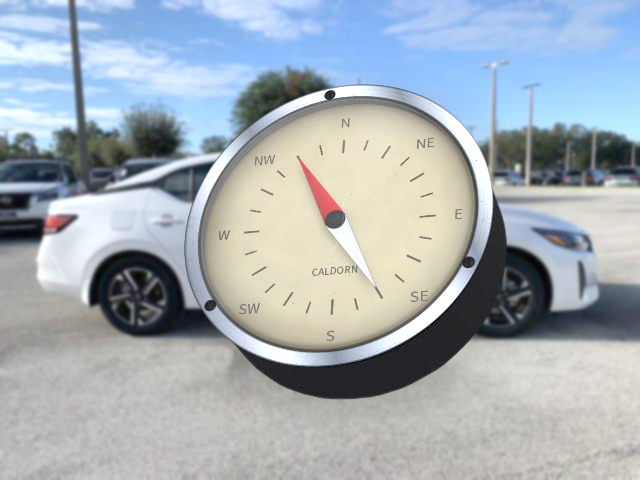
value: 330 (°)
